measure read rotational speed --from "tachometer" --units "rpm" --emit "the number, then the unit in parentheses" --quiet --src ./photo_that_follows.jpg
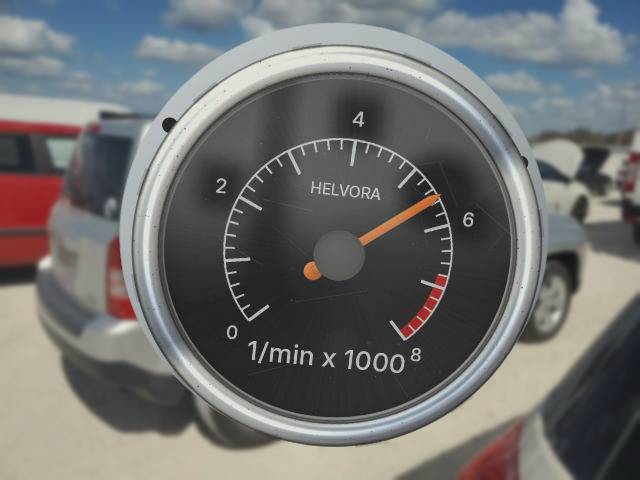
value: 5500 (rpm)
